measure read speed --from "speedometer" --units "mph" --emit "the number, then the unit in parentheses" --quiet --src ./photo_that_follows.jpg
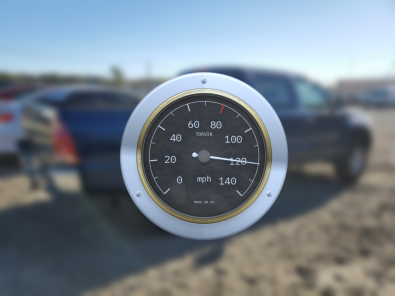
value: 120 (mph)
